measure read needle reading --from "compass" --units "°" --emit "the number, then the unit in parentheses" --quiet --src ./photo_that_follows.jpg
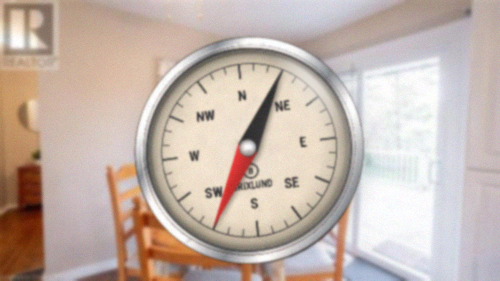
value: 210 (°)
